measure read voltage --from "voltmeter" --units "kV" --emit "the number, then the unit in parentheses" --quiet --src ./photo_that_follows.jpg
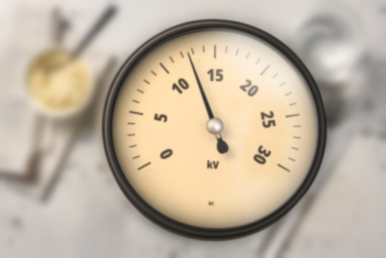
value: 12.5 (kV)
